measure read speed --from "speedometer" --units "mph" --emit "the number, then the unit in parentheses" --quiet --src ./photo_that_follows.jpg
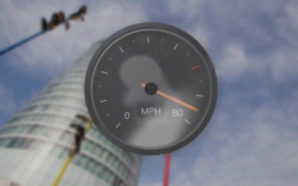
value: 75 (mph)
